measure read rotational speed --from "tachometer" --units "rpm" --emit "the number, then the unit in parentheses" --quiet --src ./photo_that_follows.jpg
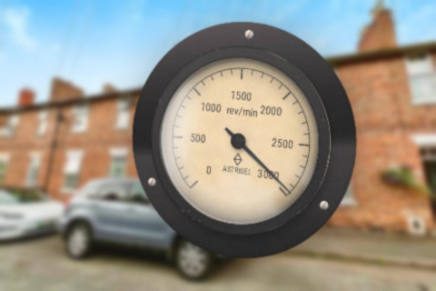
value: 2950 (rpm)
